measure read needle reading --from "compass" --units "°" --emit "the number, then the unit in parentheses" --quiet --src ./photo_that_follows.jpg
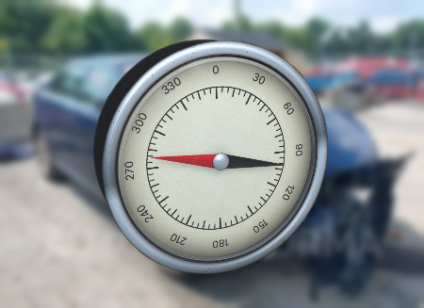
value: 280 (°)
